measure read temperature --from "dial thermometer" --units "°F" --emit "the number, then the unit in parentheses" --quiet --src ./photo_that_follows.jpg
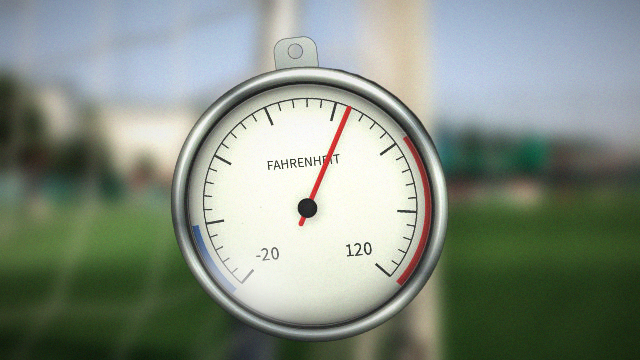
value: 64 (°F)
